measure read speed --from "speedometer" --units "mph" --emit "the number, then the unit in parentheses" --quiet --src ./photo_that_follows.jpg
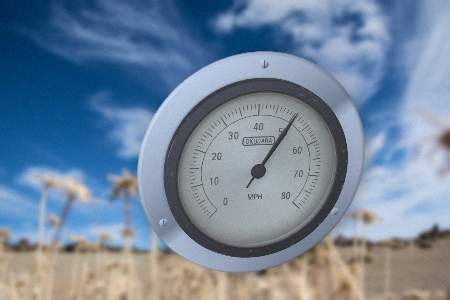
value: 50 (mph)
